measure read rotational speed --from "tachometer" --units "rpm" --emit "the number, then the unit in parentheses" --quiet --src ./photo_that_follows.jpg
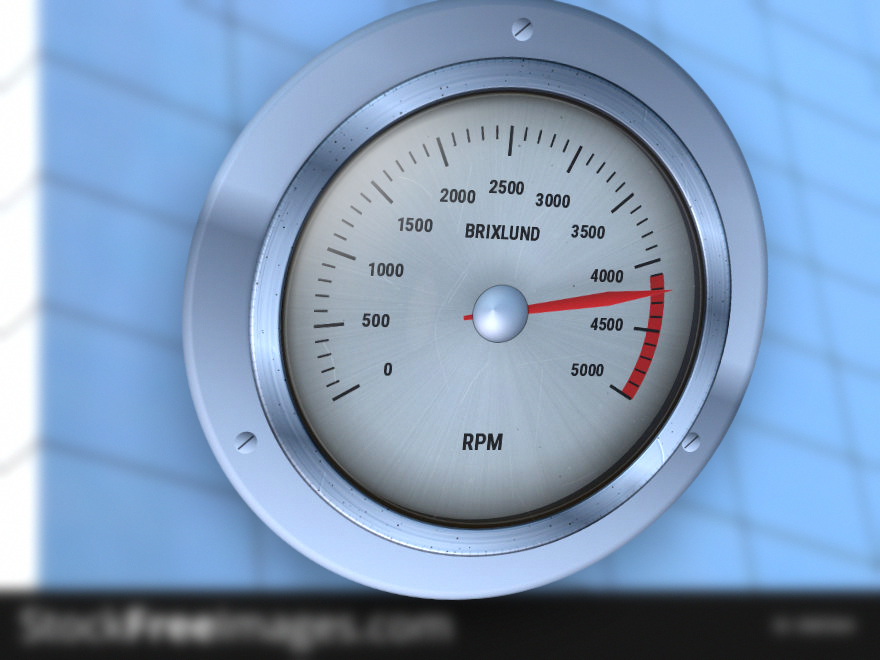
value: 4200 (rpm)
